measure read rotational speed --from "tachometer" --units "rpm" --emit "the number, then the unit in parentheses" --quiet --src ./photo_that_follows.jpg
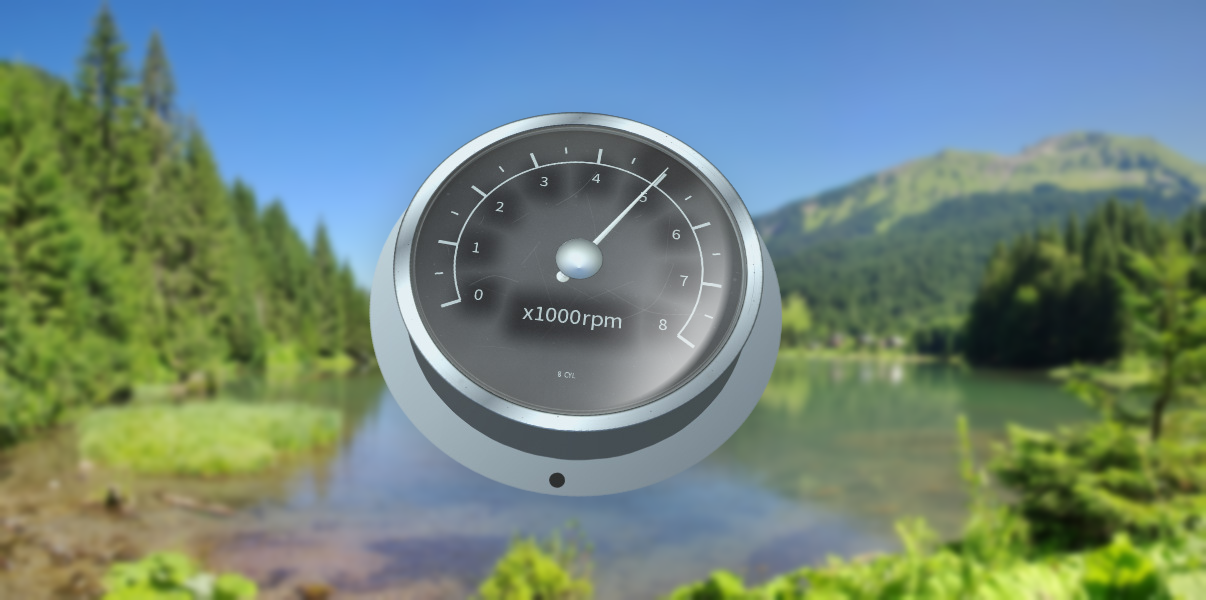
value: 5000 (rpm)
